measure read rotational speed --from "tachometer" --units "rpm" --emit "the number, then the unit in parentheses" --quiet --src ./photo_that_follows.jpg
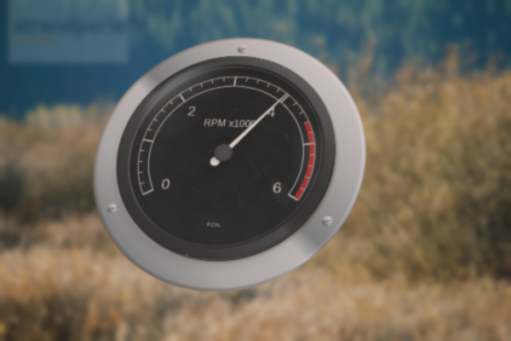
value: 4000 (rpm)
